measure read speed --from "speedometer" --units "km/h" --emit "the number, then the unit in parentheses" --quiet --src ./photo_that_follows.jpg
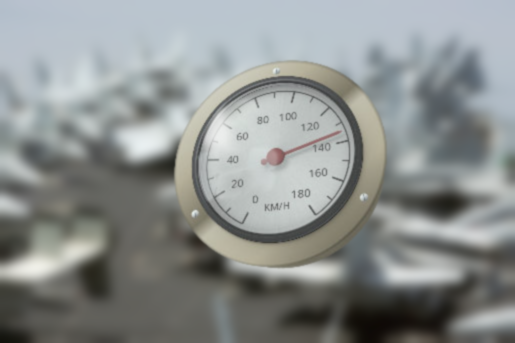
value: 135 (km/h)
